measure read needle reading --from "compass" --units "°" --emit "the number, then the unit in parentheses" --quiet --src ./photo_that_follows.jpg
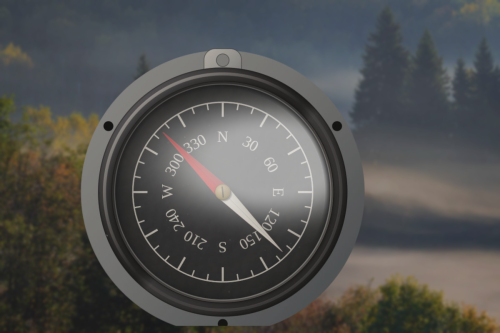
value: 315 (°)
